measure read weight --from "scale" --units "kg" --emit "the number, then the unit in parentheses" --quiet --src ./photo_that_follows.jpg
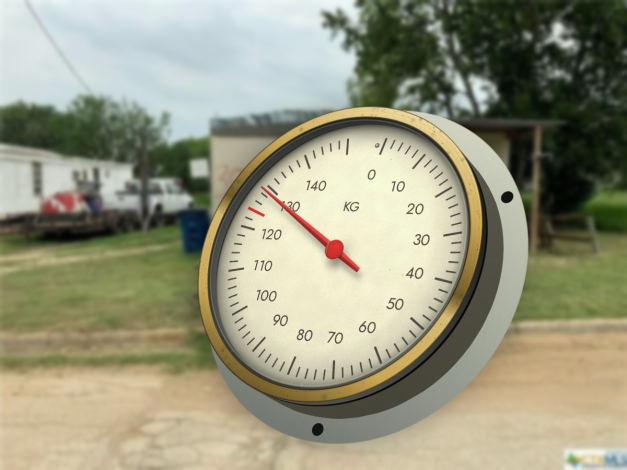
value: 129 (kg)
